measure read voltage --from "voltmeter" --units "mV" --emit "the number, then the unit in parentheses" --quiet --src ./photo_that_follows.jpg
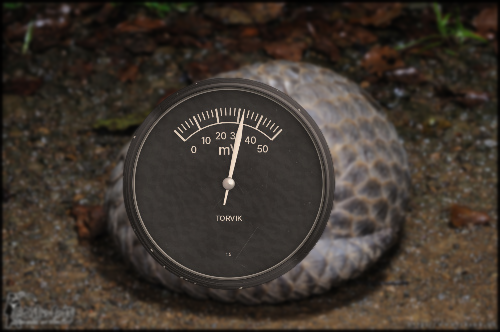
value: 32 (mV)
